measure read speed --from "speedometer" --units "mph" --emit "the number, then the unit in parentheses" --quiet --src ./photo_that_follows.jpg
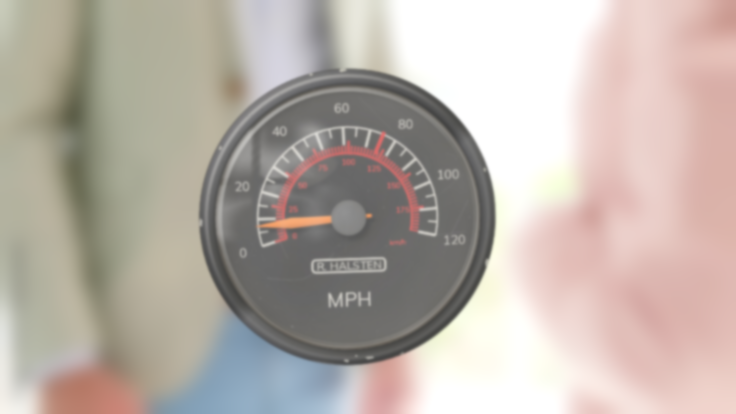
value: 7.5 (mph)
